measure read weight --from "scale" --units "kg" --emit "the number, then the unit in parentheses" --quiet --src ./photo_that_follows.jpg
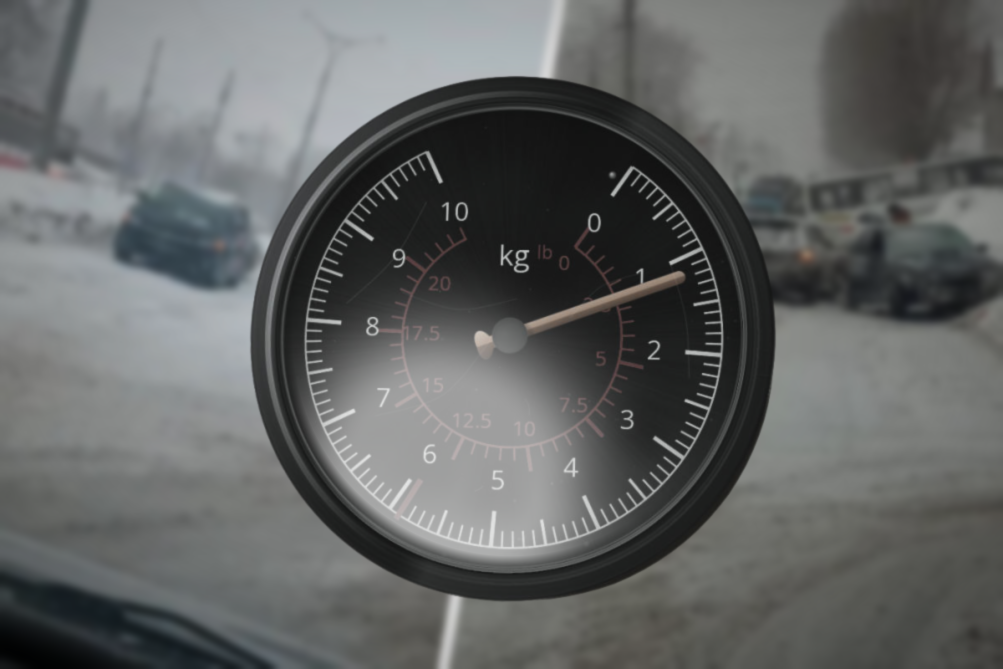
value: 1.2 (kg)
